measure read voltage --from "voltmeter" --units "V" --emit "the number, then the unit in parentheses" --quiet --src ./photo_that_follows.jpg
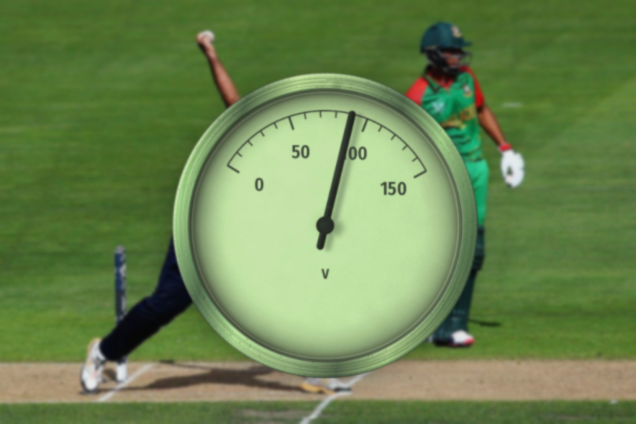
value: 90 (V)
